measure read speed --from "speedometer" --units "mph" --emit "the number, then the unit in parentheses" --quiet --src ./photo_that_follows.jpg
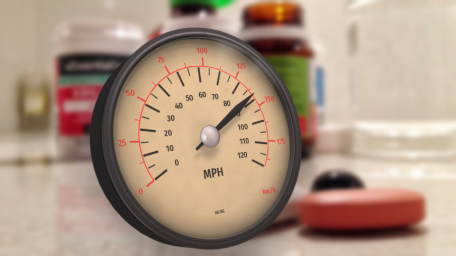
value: 87.5 (mph)
